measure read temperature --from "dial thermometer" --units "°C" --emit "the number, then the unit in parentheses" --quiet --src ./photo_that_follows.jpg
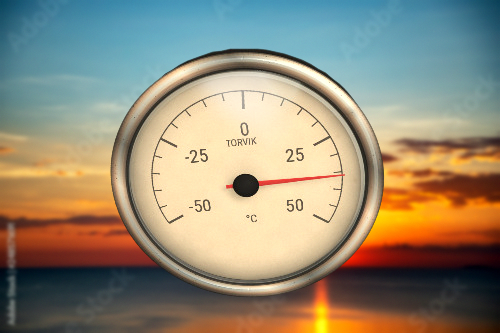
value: 35 (°C)
